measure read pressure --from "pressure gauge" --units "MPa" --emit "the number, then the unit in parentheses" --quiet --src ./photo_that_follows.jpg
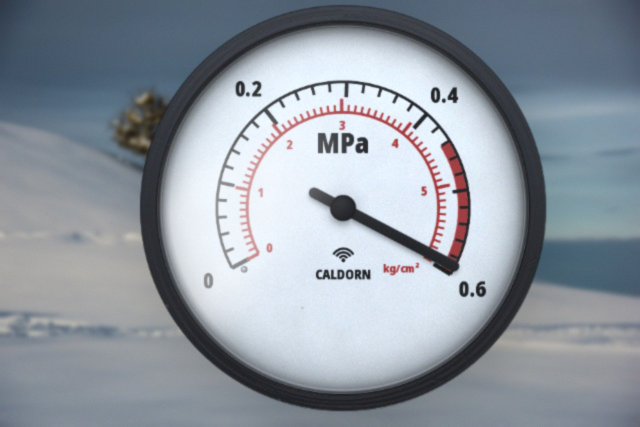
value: 0.59 (MPa)
